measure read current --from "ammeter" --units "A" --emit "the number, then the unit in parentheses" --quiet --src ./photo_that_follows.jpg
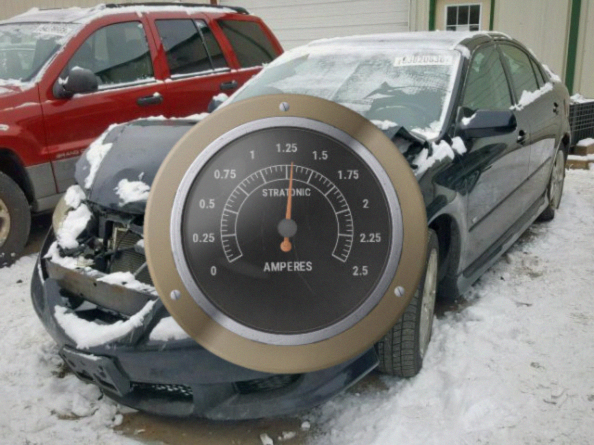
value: 1.3 (A)
